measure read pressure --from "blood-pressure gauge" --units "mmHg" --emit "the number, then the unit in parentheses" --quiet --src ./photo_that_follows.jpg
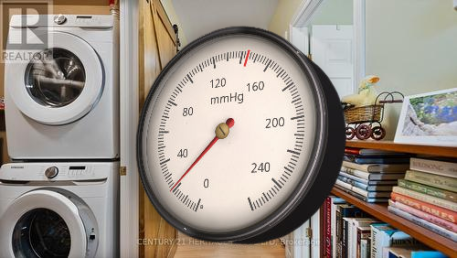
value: 20 (mmHg)
